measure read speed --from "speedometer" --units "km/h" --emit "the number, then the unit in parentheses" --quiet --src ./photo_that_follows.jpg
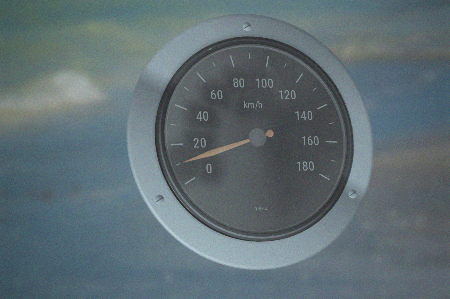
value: 10 (km/h)
